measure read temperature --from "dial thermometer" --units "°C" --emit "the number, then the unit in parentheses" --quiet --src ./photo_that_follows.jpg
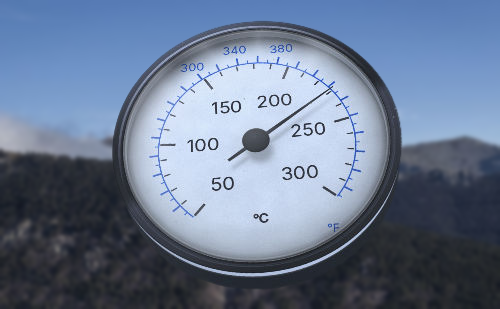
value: 230 (°C)
